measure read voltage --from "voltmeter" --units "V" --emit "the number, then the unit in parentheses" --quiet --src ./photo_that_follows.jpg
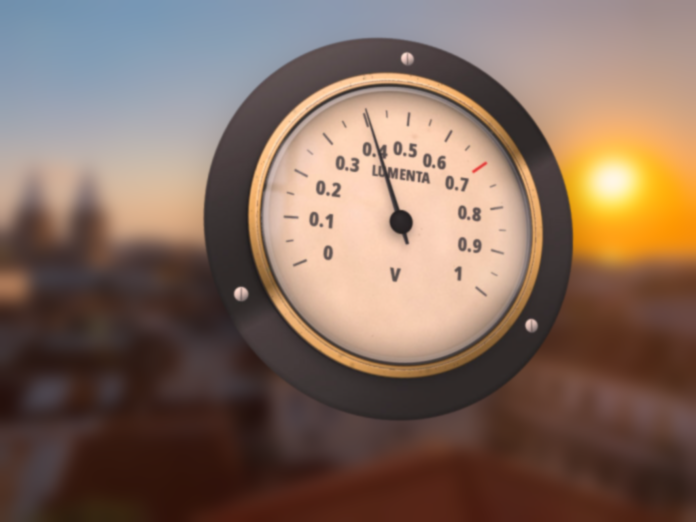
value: 0.4 (V)
